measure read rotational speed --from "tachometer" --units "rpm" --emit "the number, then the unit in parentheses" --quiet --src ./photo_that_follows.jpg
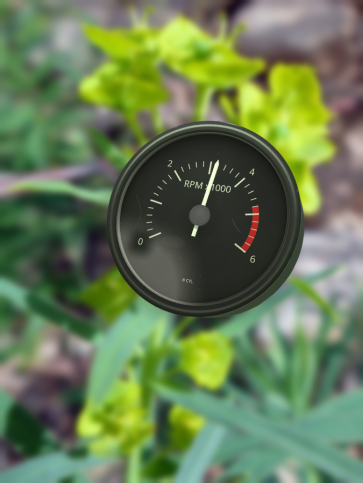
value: 3200 (rpm)
